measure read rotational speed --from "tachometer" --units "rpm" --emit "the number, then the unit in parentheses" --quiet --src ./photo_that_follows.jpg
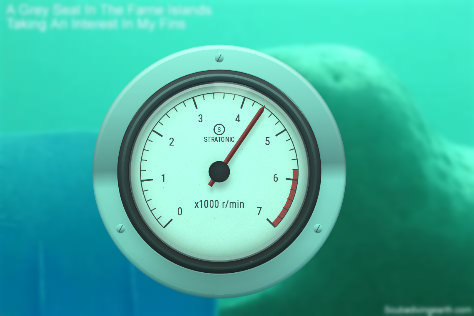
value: 4400 (rpm)
